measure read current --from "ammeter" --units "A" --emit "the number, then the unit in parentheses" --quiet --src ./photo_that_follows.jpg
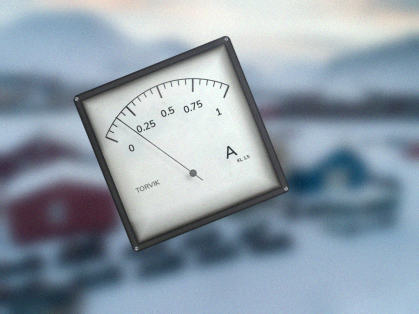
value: 0.15 (A)
